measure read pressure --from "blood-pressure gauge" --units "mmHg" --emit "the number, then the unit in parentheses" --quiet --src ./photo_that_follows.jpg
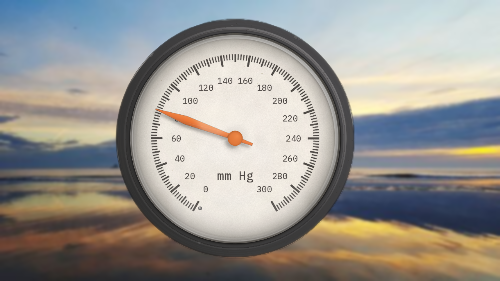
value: 80 (mmHg)
